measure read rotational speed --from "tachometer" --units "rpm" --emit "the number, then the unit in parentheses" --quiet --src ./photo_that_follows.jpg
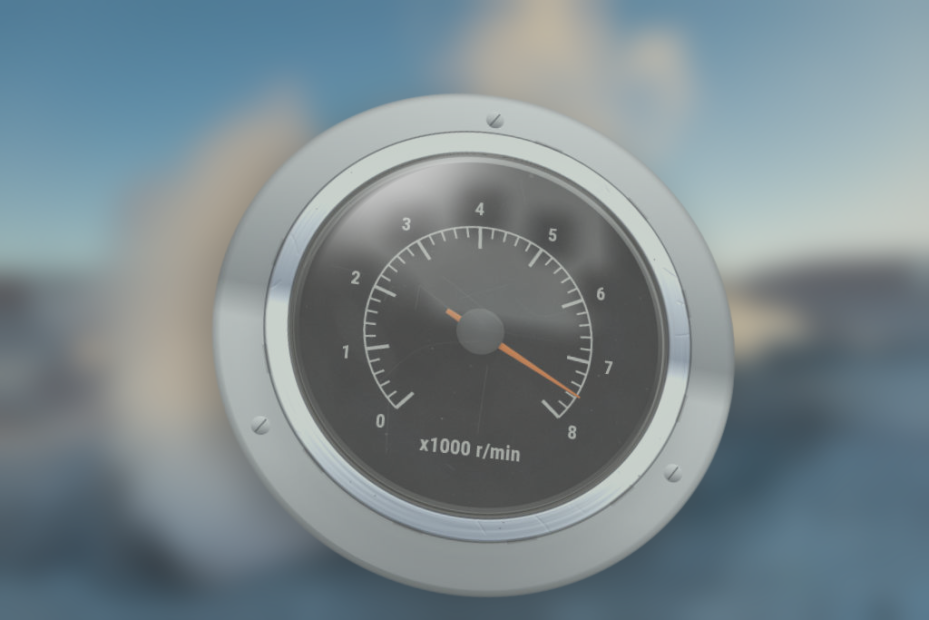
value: 7600 (rpm)
